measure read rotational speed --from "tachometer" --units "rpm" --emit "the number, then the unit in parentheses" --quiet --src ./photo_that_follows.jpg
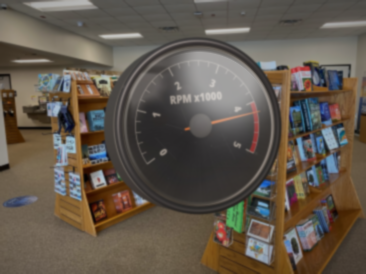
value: 4200 (rpm)
